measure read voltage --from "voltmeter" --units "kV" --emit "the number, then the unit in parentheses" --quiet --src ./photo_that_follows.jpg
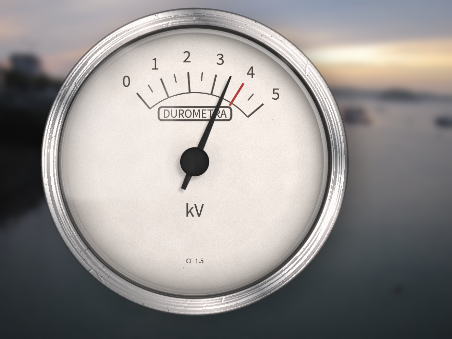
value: 3.5 (kV)
